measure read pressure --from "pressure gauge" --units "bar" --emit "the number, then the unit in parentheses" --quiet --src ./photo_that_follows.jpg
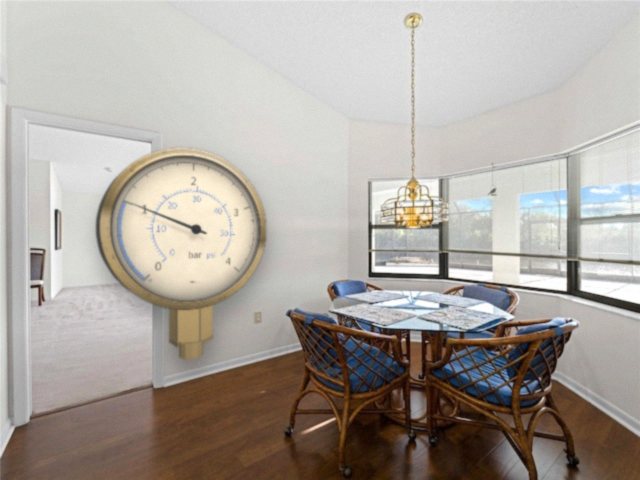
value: 1 (bar)
